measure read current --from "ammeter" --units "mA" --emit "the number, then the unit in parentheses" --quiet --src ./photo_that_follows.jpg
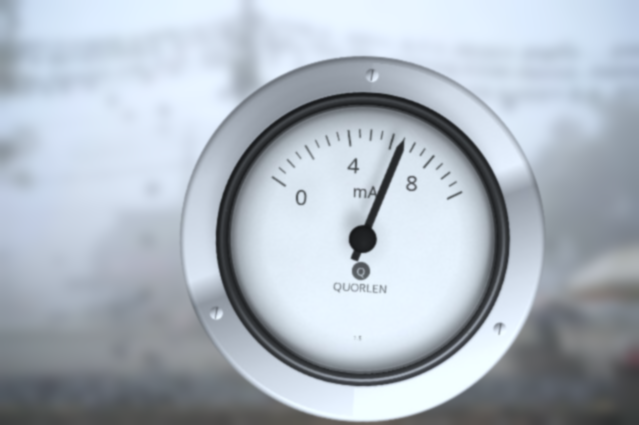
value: 6.5 (mA)
